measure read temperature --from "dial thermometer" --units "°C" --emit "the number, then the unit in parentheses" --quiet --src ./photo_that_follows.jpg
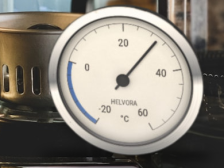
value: 30 (°C)
